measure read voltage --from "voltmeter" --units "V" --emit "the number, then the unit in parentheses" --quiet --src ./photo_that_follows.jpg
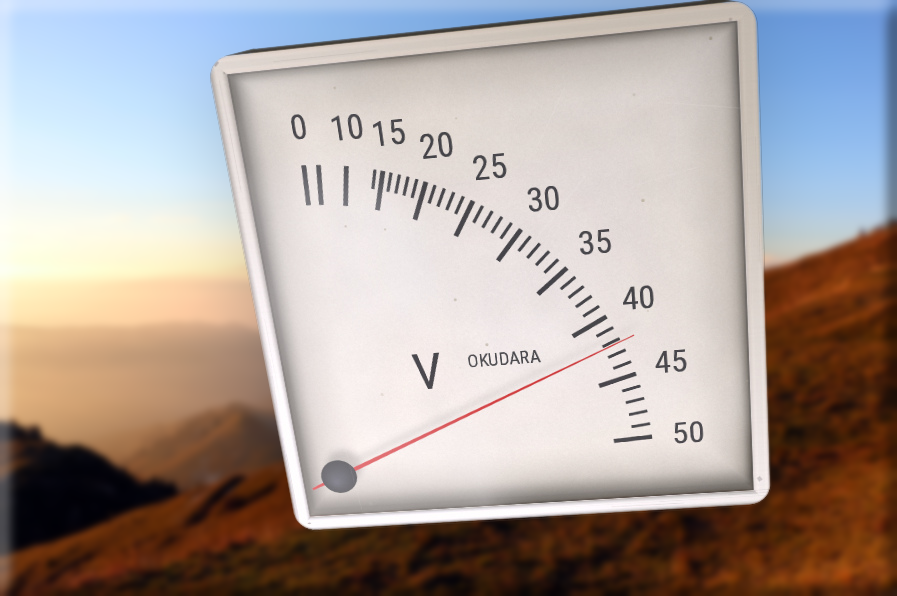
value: 42 (V)
